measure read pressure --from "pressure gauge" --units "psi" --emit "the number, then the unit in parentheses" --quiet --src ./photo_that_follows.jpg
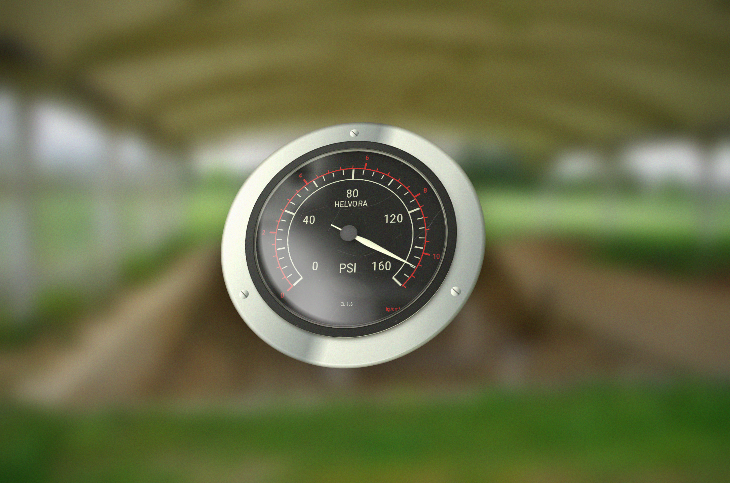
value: 150 (psi)
